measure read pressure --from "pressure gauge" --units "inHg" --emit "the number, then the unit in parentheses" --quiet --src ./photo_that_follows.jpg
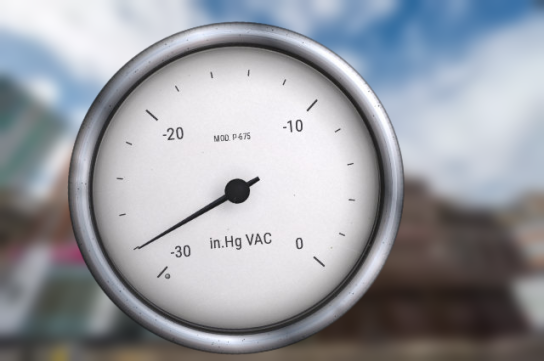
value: -28 (inHg)
